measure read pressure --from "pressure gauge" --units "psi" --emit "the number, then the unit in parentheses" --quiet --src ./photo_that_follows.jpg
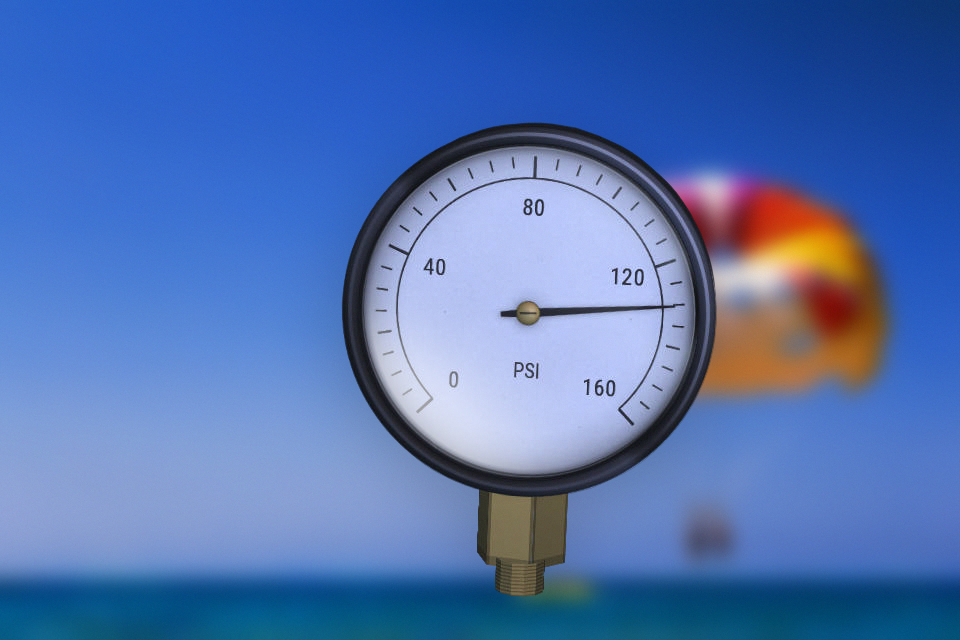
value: 130 (psi)
